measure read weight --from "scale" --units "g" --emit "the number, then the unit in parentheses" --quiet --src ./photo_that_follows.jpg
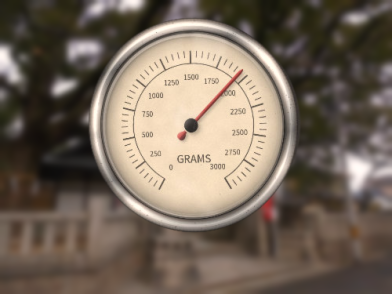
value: 1950 (g)
